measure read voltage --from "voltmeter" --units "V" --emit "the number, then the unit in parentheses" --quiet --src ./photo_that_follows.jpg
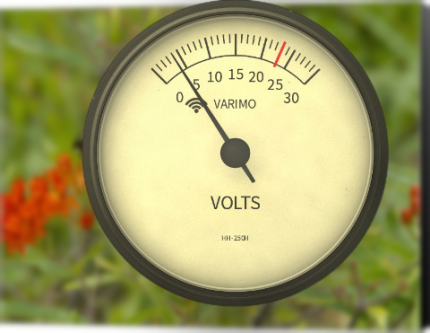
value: 4 (V)
